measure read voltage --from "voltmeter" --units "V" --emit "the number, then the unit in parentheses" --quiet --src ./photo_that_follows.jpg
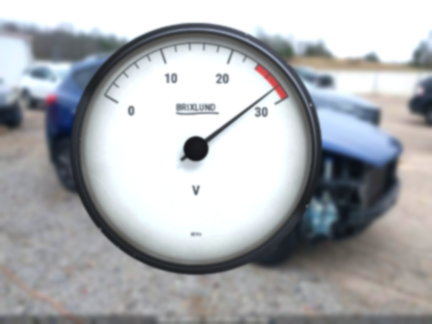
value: 28 (V)
